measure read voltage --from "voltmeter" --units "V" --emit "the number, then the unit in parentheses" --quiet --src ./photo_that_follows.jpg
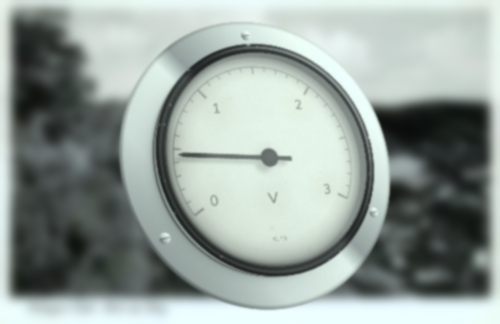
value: 0.45 (V)
